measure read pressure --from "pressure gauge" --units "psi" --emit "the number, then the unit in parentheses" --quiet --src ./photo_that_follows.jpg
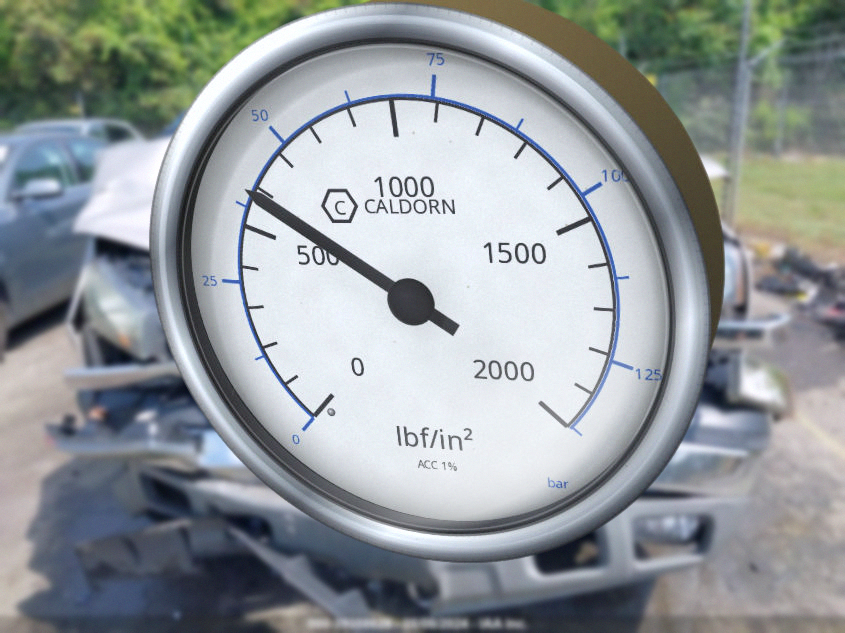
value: 600 (psi)
